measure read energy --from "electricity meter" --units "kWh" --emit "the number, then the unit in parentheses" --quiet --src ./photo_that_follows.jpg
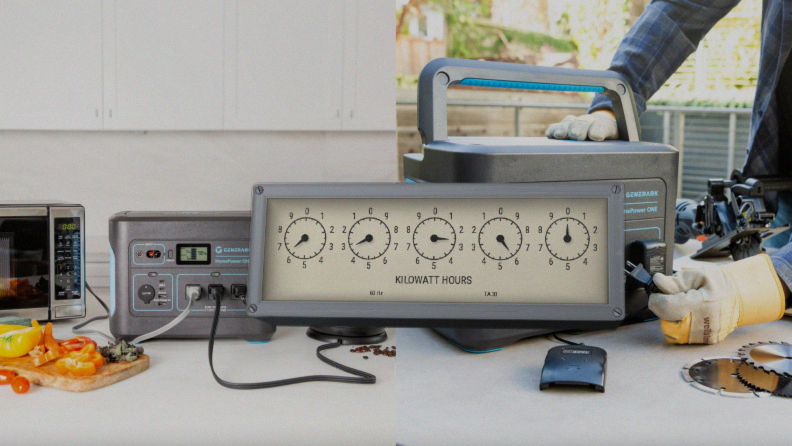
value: 63260 (kWh)
